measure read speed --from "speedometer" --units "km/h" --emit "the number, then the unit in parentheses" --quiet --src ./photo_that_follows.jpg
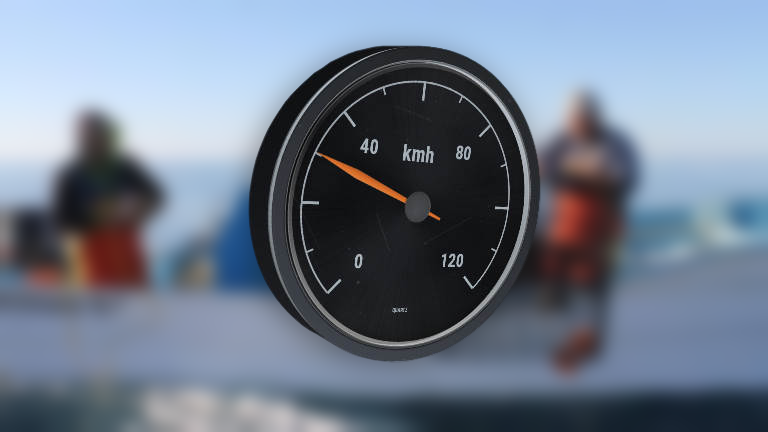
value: 30 (km/h)
